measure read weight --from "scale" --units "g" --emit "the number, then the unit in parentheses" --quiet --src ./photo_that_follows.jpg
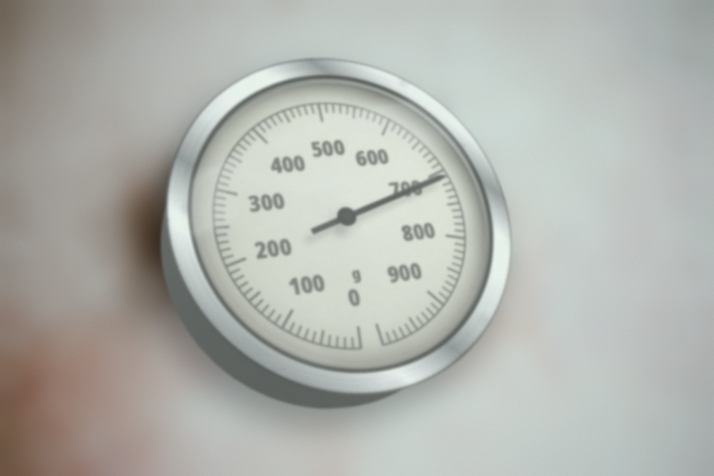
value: 710 (g)
